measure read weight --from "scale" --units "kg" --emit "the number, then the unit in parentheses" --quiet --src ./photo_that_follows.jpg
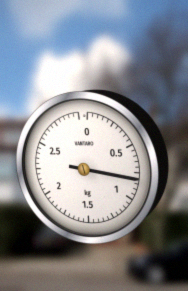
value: 0.8 (kg)
